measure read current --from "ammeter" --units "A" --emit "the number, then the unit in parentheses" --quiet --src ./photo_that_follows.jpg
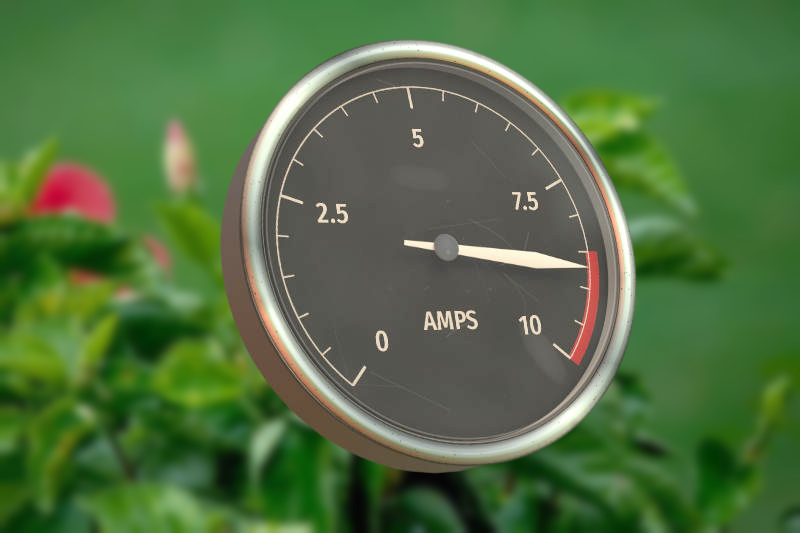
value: 8.75 (A)
